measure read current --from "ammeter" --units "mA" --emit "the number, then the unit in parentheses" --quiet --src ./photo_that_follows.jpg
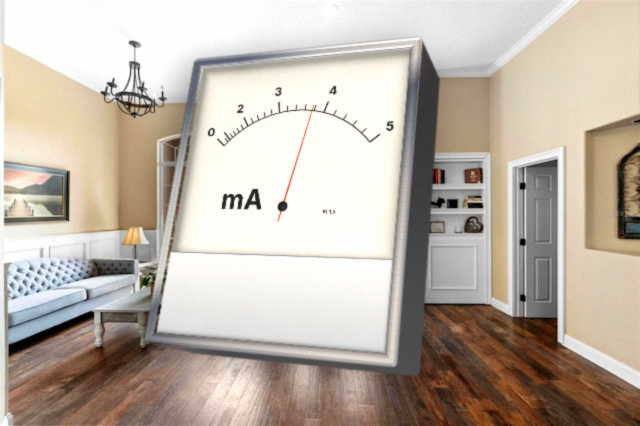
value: 3.8 (mA)
